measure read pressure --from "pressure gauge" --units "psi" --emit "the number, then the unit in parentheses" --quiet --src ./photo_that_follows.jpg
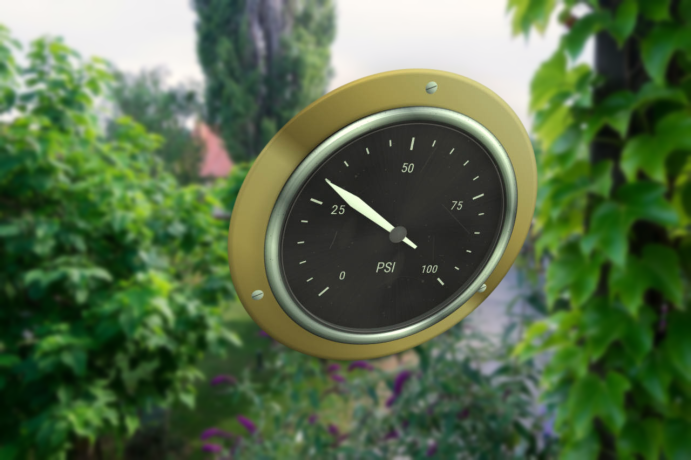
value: 30 (psi)
